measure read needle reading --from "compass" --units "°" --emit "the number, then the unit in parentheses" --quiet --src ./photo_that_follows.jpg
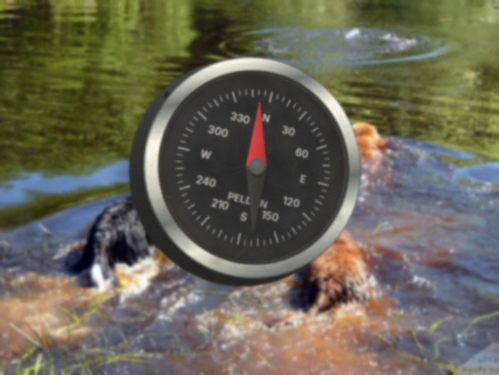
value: 350 (°)
